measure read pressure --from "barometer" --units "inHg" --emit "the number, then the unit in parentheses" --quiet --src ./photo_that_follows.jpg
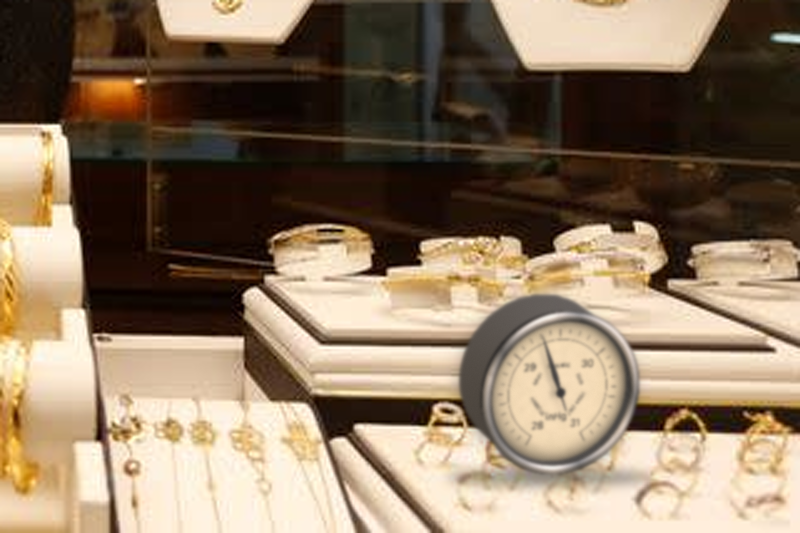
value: 29.3 (inHg)
